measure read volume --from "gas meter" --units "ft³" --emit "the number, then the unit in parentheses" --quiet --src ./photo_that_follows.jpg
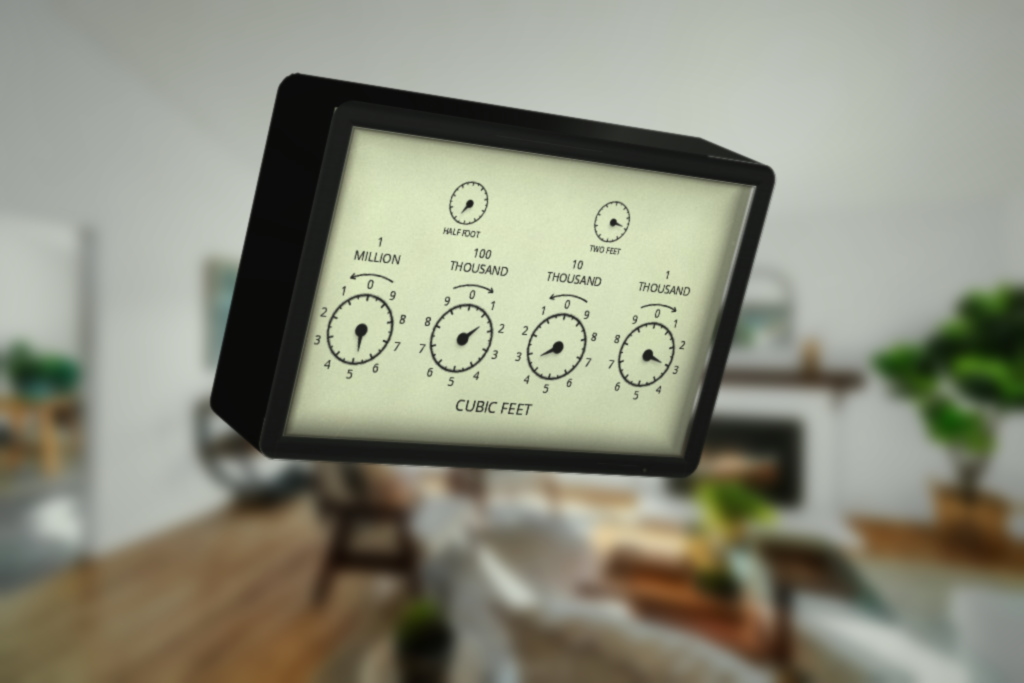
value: 513300 (ft³)
